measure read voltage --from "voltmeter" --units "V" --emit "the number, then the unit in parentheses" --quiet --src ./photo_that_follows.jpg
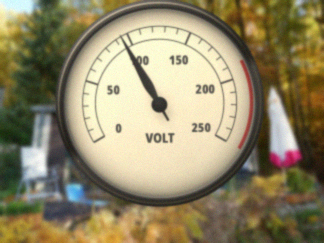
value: 95 (V)
